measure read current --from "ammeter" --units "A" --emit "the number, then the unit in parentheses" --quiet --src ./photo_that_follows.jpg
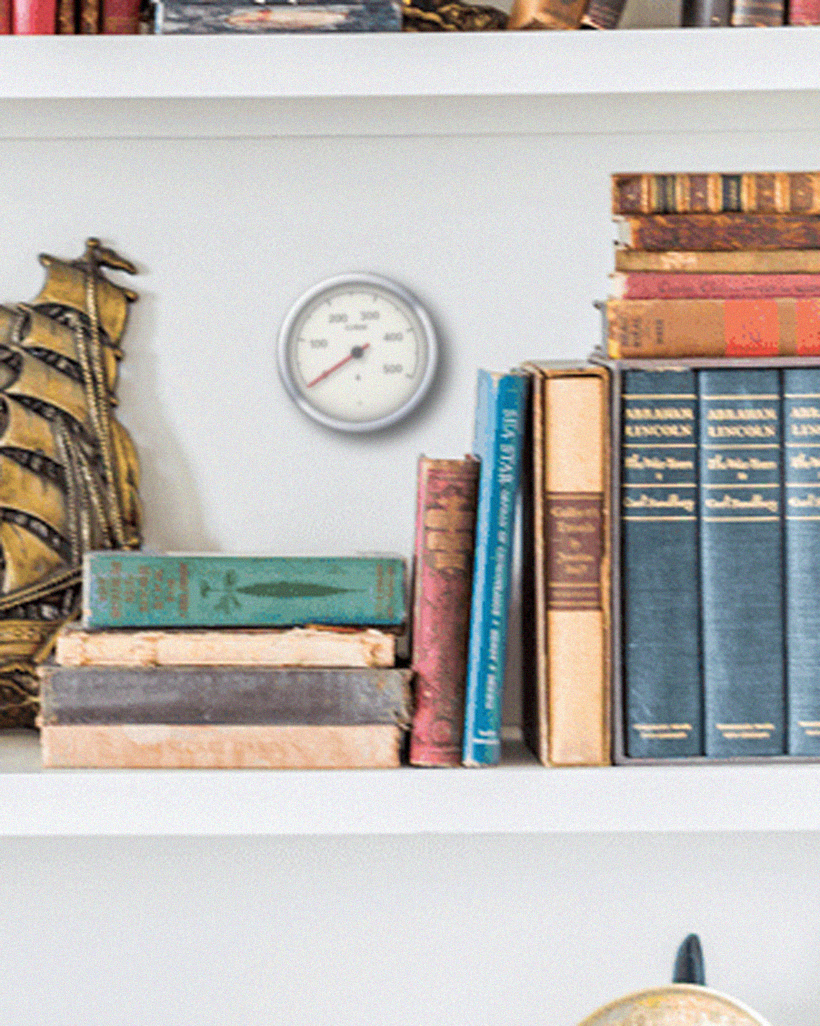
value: 0 (A)
